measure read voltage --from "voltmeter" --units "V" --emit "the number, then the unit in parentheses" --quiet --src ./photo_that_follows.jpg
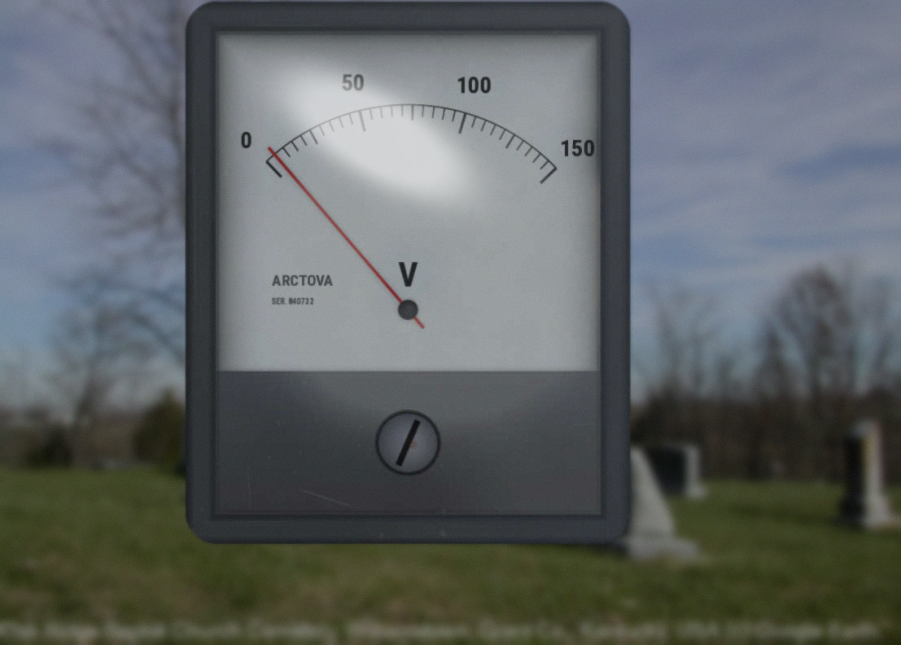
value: 5 (V)
